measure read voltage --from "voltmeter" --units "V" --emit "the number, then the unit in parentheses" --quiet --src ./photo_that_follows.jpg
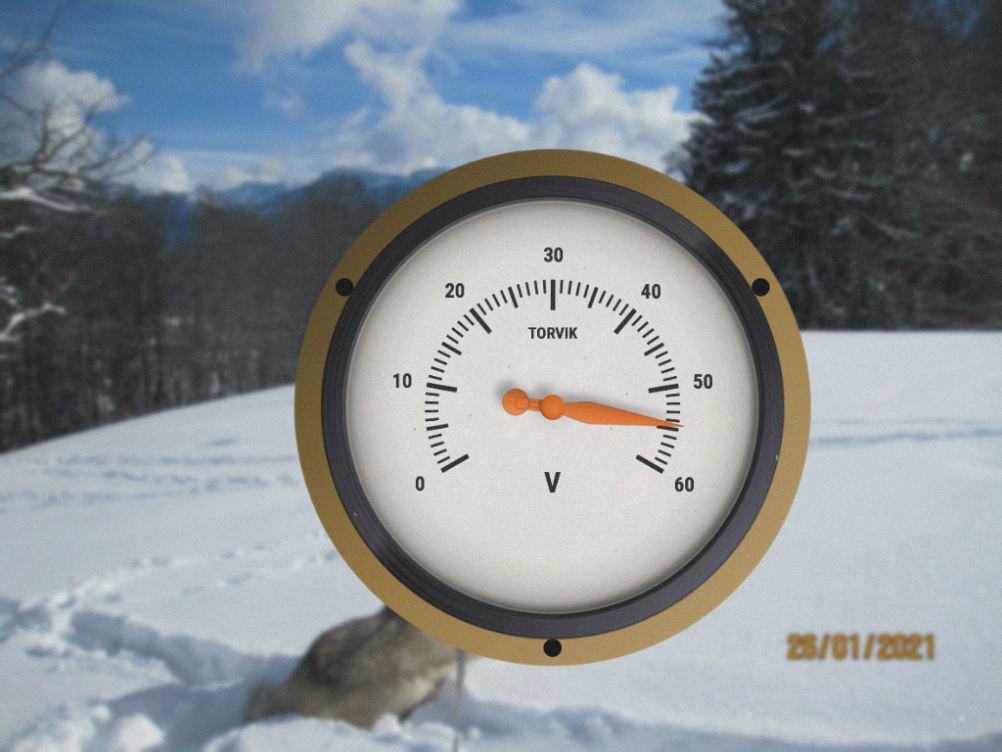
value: 54.5 (V)
